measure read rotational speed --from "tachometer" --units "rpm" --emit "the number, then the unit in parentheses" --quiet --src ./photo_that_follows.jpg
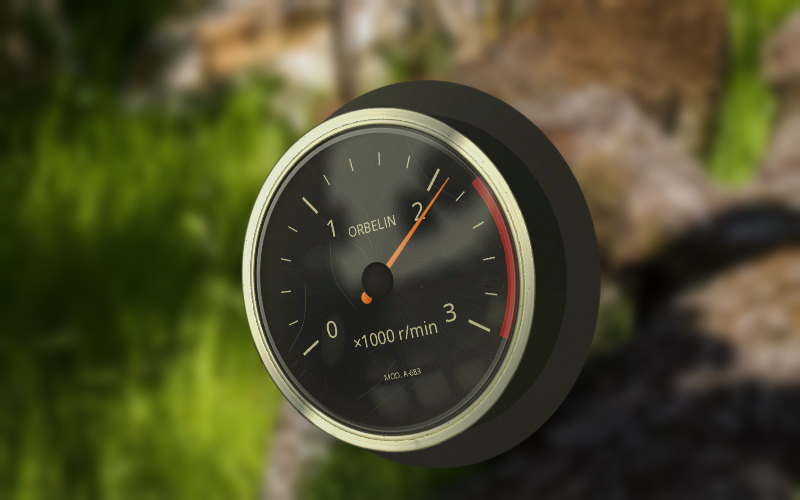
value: 2100 (rpm)
